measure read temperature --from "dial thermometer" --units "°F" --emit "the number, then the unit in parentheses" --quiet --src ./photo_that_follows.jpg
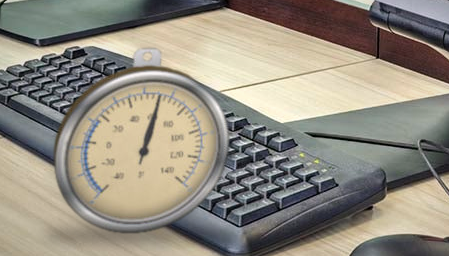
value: 60 (°F)
